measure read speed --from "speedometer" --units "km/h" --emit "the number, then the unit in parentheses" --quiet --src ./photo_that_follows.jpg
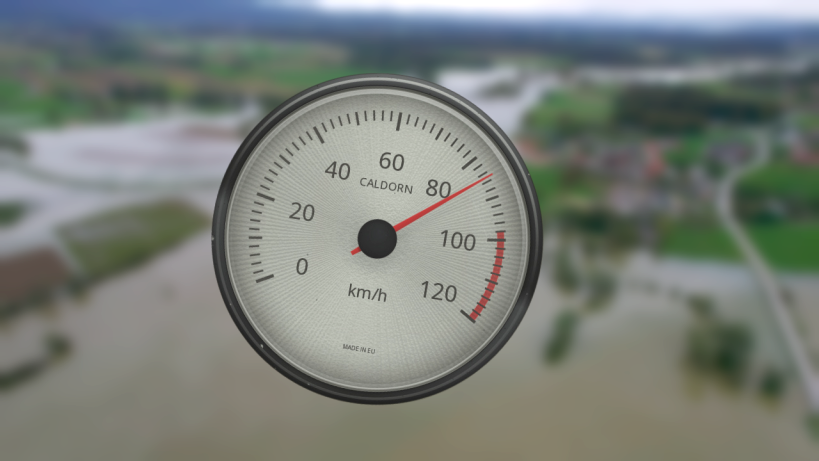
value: 85 (km/h)
